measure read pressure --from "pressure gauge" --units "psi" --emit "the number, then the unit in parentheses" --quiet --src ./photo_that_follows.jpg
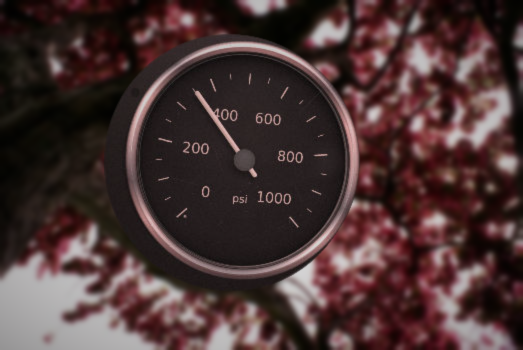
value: 350 (psi)
